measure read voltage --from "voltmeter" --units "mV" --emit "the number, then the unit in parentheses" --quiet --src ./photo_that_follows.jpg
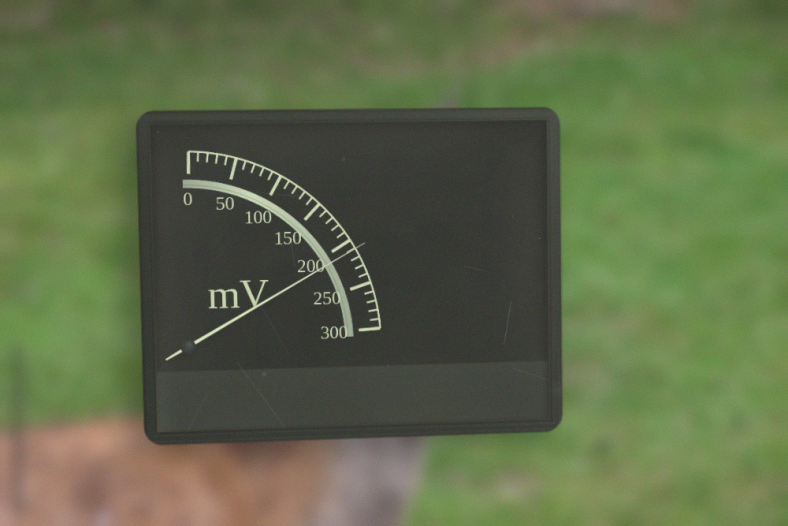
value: 210 (mV)
